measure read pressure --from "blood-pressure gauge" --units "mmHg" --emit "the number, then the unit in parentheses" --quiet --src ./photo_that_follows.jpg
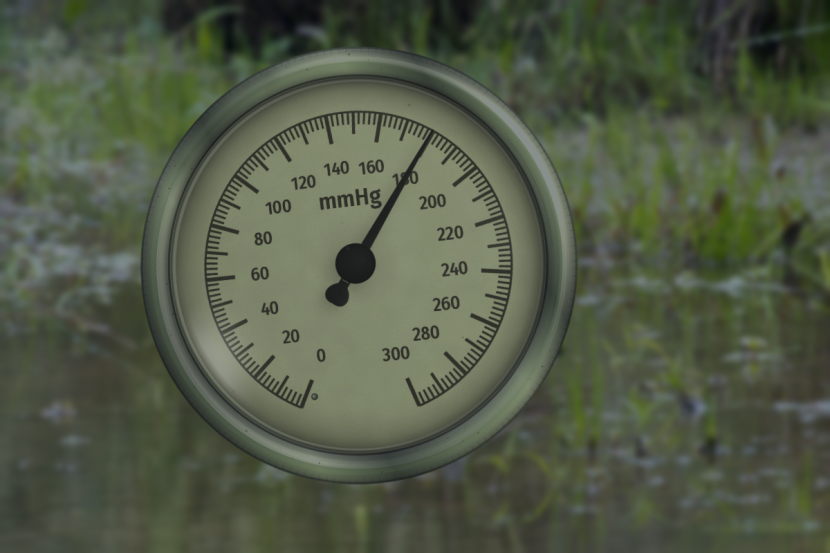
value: 180 (mmHg)
